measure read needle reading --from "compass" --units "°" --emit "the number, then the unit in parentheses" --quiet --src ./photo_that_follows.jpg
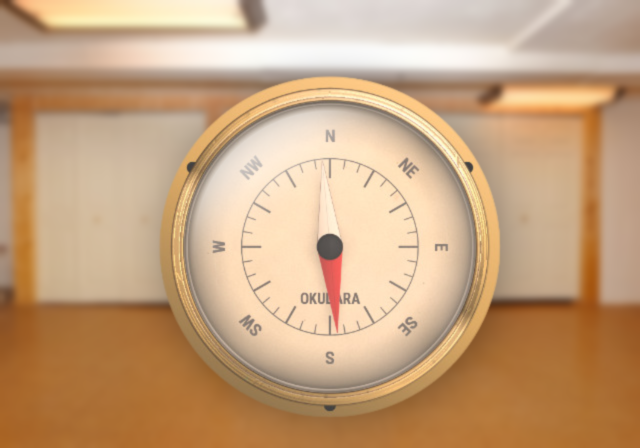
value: 175 (°)
